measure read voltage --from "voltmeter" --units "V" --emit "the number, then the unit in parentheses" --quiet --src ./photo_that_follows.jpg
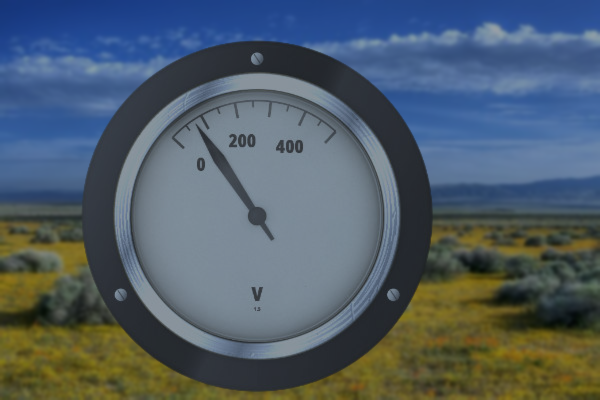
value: 75 (V)
